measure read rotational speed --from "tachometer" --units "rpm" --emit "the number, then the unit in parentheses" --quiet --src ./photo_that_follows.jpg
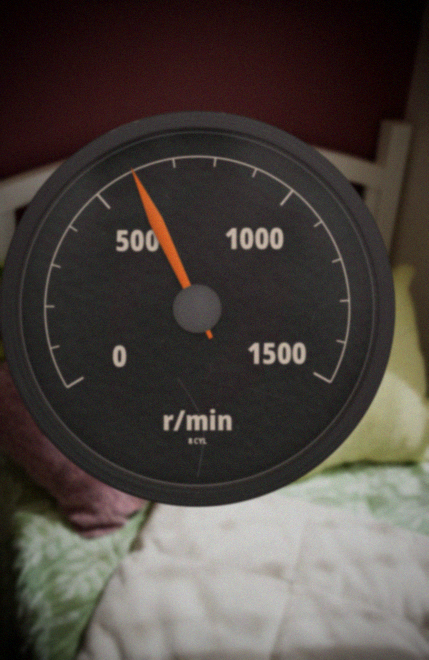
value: 600 (rpm)
